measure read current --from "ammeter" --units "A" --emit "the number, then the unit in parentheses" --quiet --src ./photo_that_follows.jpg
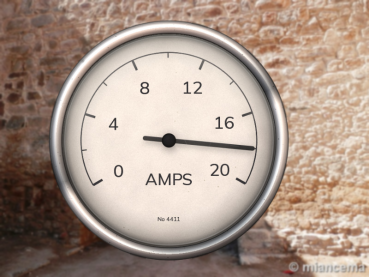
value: 18 (A)
